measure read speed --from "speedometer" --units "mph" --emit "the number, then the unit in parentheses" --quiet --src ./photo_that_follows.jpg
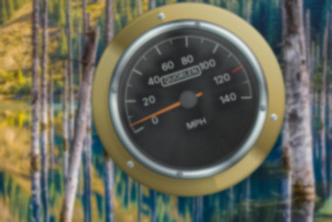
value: 5 (mph)
